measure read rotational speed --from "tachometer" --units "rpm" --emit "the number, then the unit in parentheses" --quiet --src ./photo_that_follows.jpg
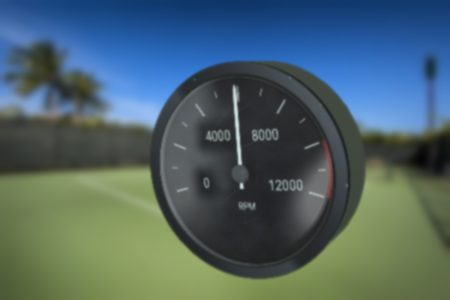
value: 6000 (rpm)
